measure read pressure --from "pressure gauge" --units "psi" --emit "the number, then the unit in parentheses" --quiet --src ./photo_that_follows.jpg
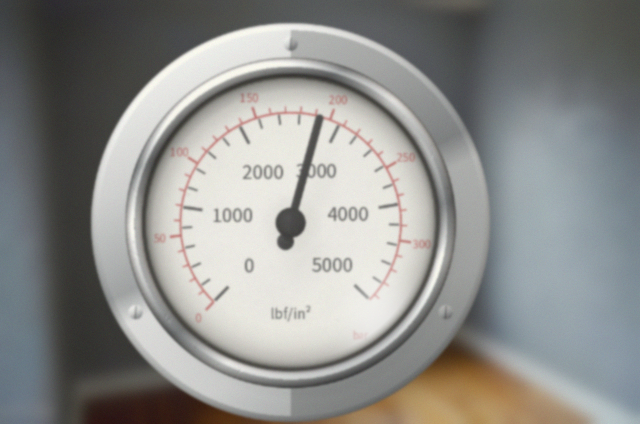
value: 2800 (psi)
